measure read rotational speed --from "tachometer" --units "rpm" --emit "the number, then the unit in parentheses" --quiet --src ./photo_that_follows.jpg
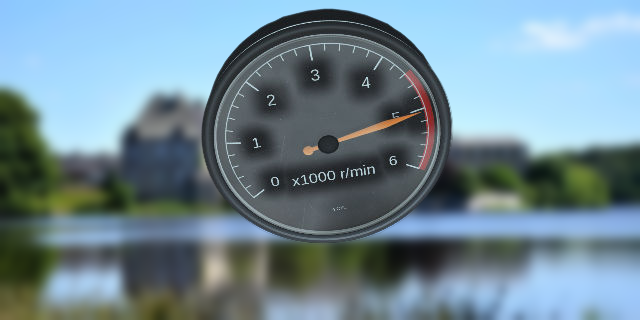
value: 5000 (rpm)
